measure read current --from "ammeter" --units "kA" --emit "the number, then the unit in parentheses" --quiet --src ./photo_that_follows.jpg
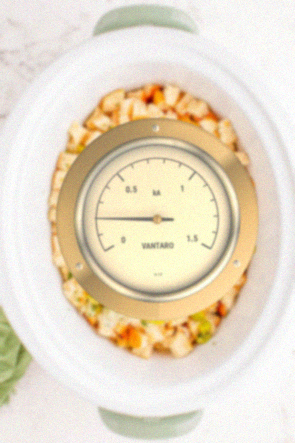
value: 0.2 (kA)
